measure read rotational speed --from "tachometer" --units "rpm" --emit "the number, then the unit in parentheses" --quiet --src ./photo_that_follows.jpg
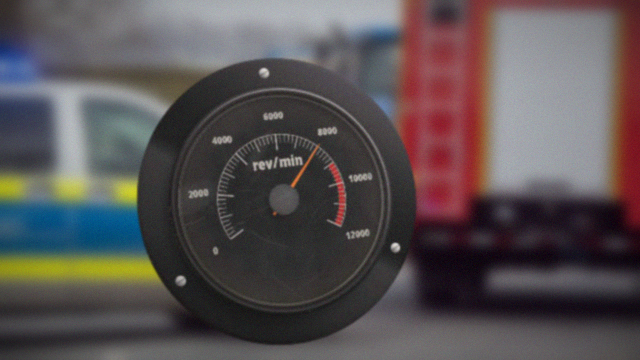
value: 8000 (rpm)
